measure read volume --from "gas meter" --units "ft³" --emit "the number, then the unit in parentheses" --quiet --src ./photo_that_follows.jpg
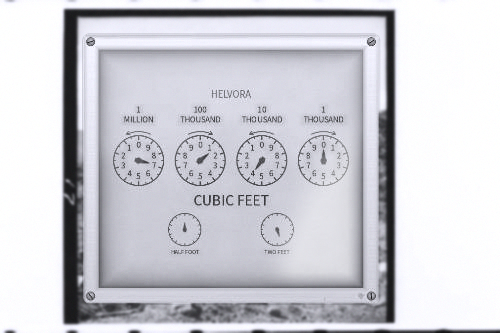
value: 714000 (ft³)
